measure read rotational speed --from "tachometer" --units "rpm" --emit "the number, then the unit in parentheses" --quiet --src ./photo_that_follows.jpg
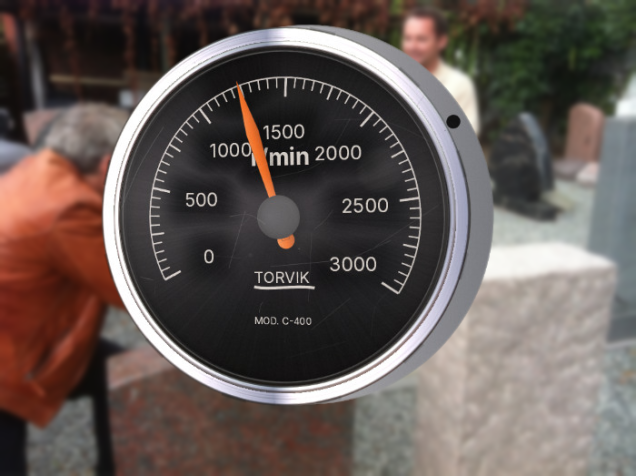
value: 1250 (rpm)
